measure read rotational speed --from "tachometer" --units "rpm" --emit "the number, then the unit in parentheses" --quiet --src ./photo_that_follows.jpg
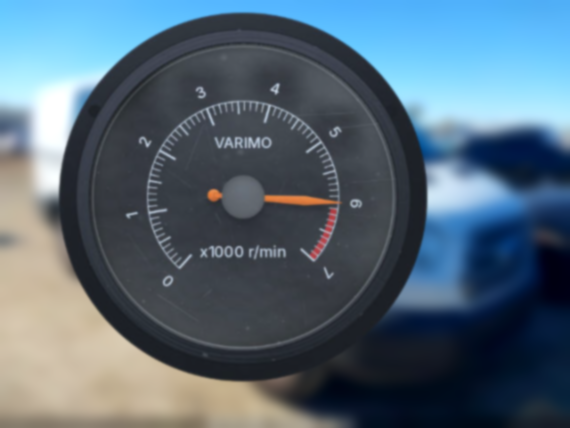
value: 6000 (rpm)
